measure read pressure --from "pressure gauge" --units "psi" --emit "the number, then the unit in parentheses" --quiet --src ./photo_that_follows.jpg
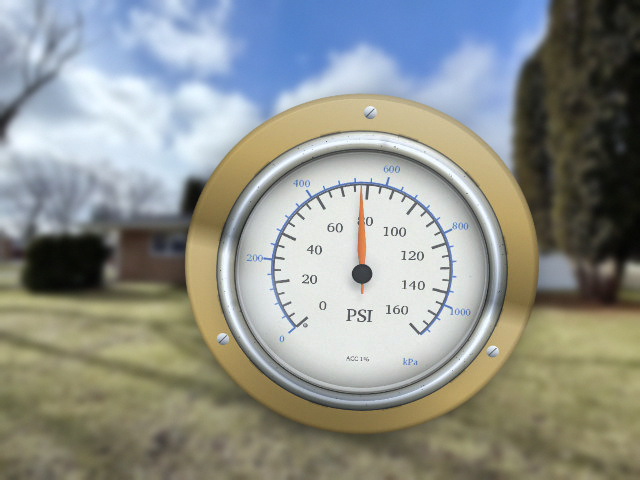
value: 77.5 (psi)
